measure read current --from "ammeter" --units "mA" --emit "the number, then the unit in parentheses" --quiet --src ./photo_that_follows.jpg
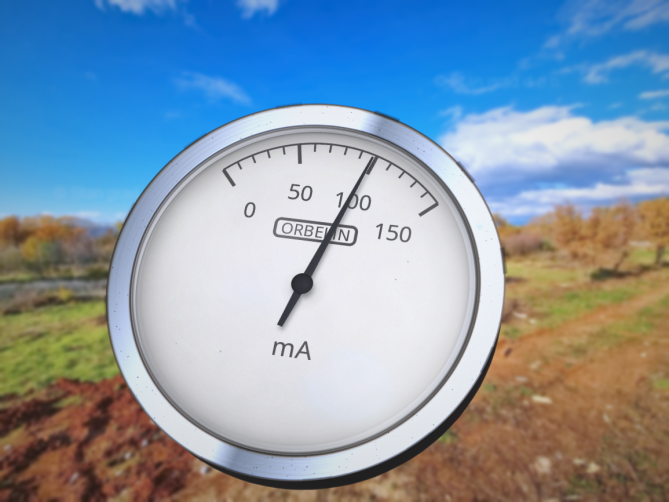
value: 100 (mA)
